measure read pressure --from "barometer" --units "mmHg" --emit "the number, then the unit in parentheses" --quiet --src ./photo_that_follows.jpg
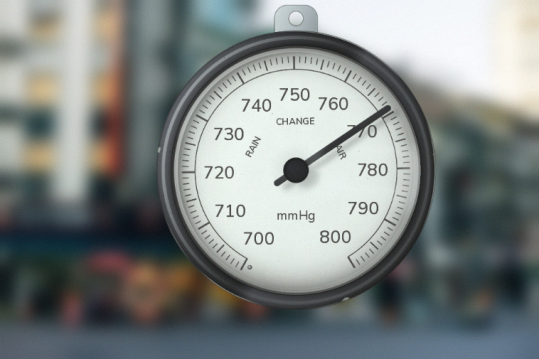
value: 769 (mmHg)
